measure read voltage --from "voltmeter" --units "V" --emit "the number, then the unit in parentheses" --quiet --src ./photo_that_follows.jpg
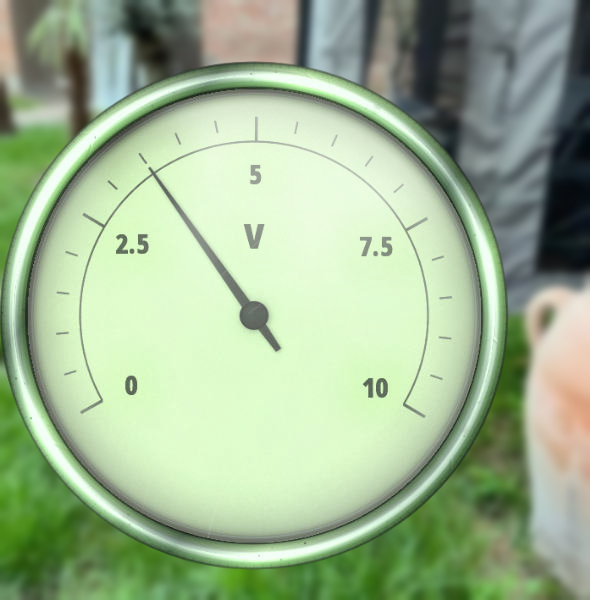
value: 3.5 (V)
